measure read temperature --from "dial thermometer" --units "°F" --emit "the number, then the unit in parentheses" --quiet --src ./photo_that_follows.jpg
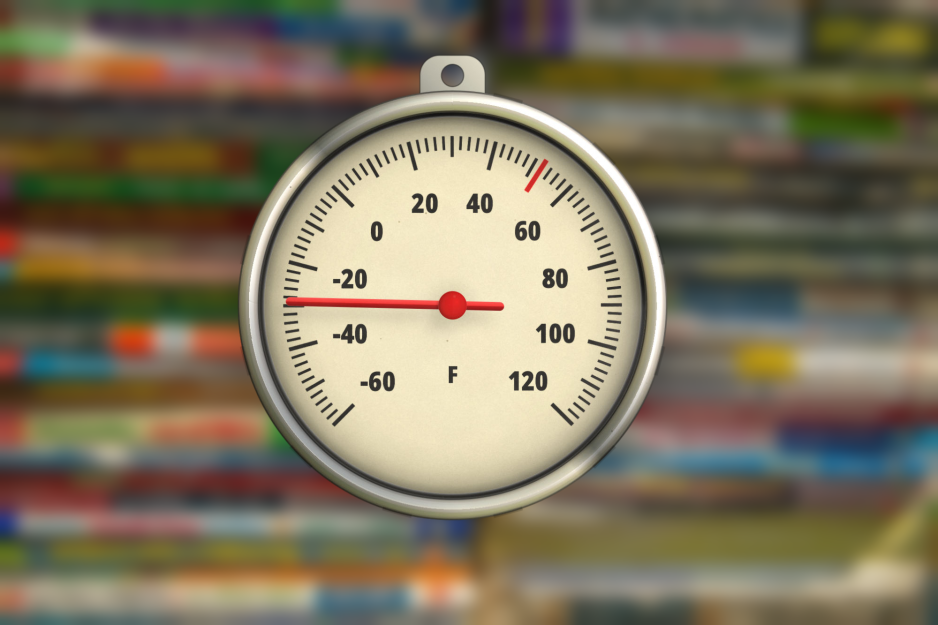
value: -29 (°F)
